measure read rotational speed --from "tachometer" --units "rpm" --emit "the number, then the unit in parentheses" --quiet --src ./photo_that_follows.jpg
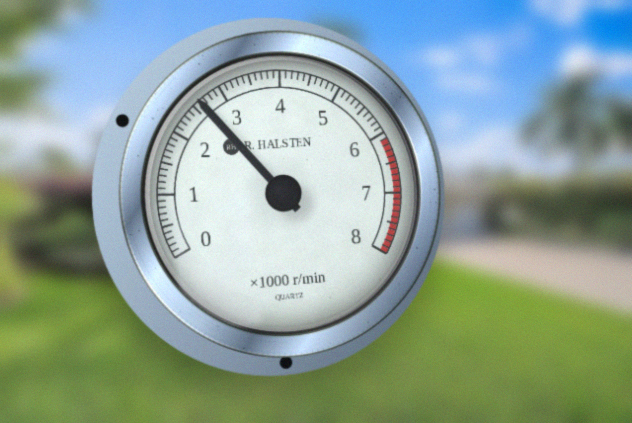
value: 2600 (rpm)
